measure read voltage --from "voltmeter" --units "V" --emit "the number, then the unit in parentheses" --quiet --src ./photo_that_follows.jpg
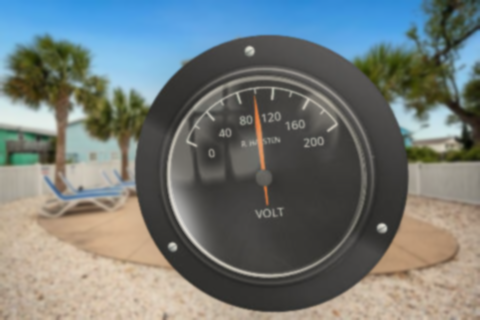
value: 100 (V)
